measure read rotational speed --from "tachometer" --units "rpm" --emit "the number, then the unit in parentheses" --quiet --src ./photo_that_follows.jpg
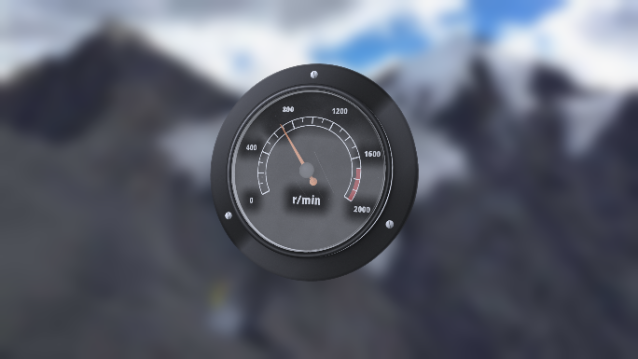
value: 700 (rpm)
